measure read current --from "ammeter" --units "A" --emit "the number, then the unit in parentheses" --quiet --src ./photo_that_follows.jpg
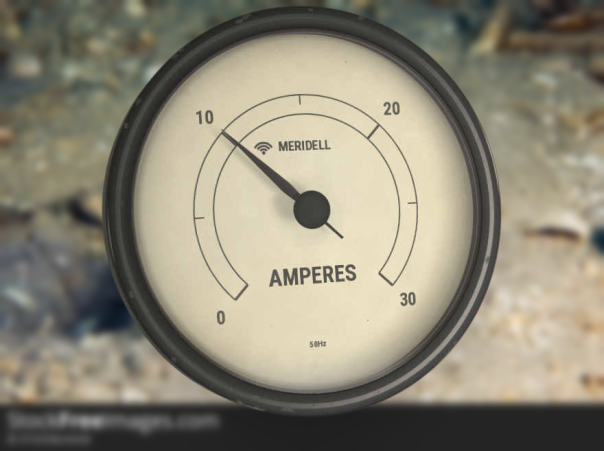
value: 10 (A)
